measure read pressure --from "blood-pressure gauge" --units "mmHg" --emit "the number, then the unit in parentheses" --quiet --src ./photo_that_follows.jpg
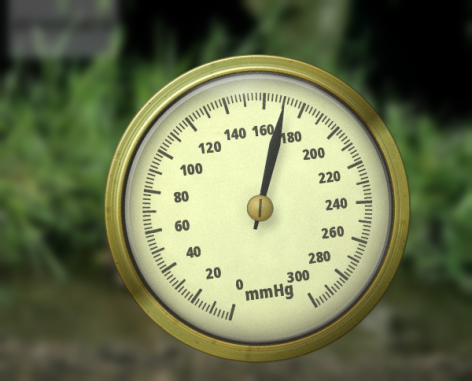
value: 170 (mmHg)
